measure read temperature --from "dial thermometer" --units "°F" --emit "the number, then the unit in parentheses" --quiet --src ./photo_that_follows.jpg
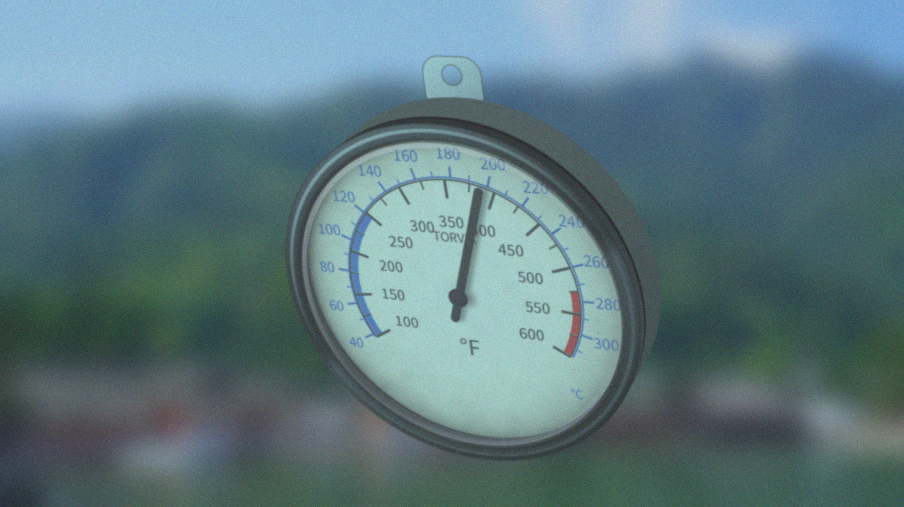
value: 387.5 (°F)
